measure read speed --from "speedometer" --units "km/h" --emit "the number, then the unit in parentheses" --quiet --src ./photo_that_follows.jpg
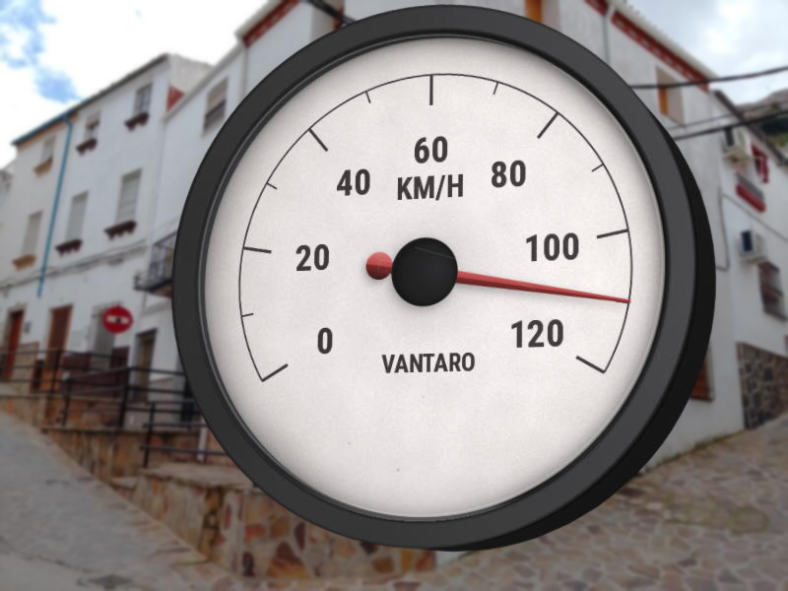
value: 110 (km/h)
